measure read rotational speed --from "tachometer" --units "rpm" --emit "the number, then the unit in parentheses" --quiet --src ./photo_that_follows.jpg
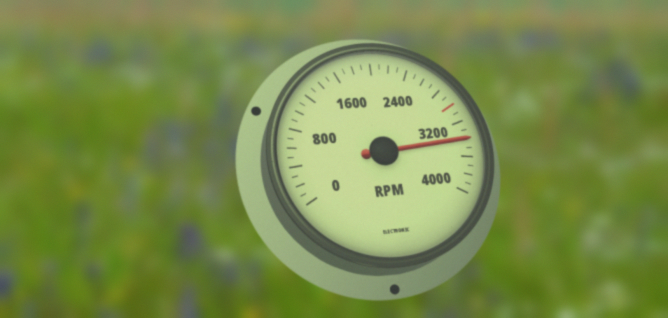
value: 3400 (rpm)
